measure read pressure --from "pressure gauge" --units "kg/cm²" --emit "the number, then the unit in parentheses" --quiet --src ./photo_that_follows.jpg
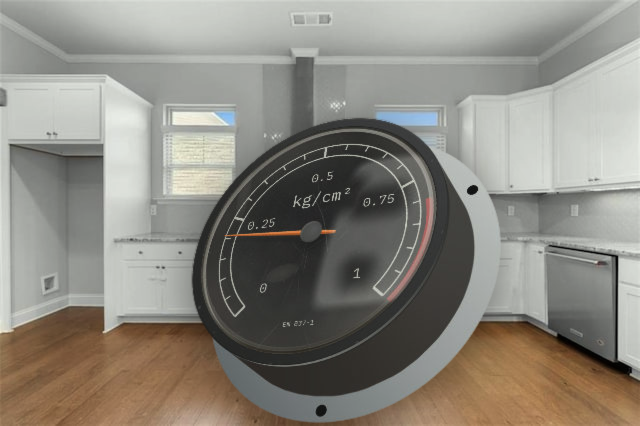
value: 0.2 (kg/cm²)
